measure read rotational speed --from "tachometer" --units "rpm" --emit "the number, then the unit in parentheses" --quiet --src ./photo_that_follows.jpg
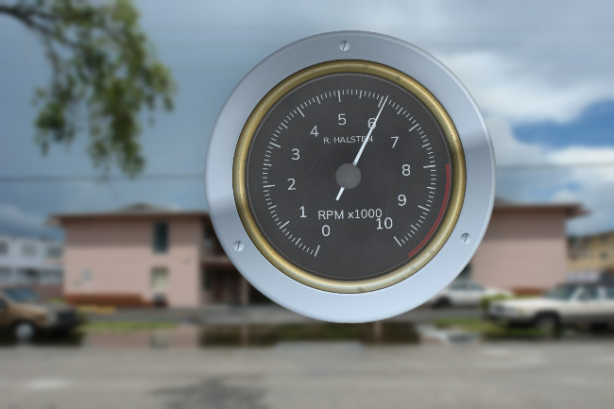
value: 6100 (rpm)
